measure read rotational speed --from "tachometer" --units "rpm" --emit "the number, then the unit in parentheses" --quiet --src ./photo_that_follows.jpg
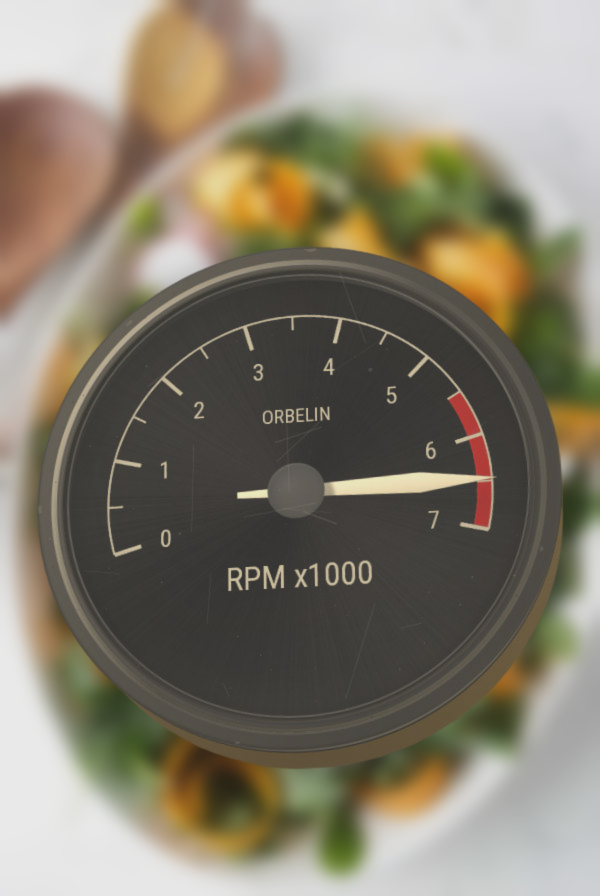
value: 6500 (rpm)
